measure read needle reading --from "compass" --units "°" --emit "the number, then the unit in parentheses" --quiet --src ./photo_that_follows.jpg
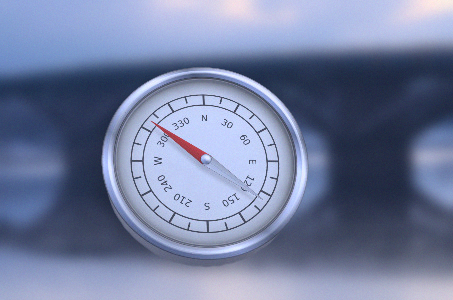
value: 307.5 (°)
